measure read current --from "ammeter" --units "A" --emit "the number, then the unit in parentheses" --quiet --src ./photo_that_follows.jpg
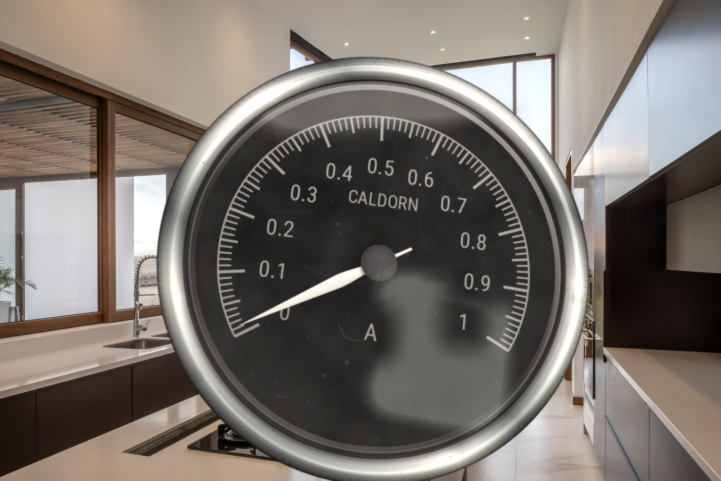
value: 0.01 (A)
